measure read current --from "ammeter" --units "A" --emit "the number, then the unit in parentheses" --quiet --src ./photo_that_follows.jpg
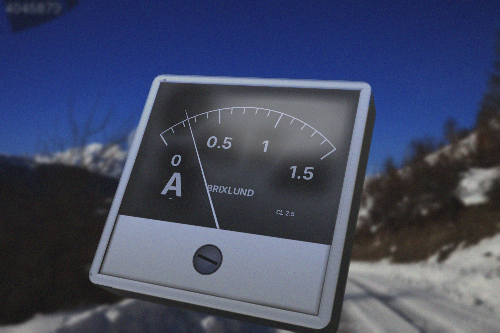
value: 0.25 (A)
